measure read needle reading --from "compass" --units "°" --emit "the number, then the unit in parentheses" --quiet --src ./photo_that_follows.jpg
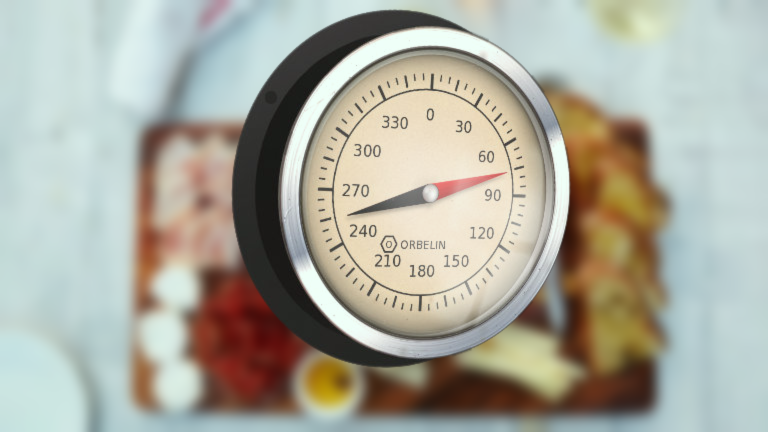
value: 75 (°)
